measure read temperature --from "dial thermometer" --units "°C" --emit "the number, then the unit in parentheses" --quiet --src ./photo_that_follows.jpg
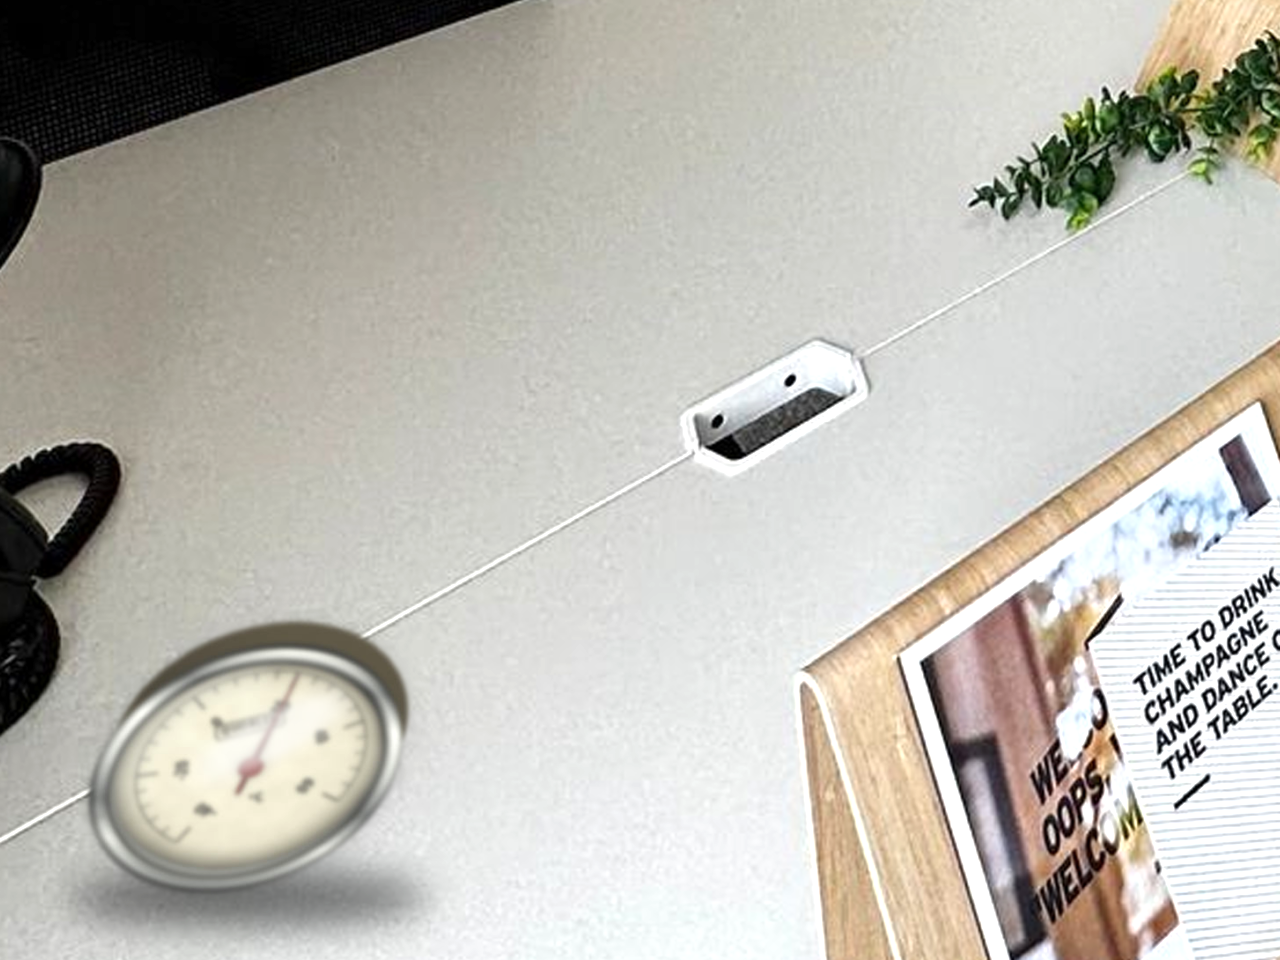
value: 20 (°C)
